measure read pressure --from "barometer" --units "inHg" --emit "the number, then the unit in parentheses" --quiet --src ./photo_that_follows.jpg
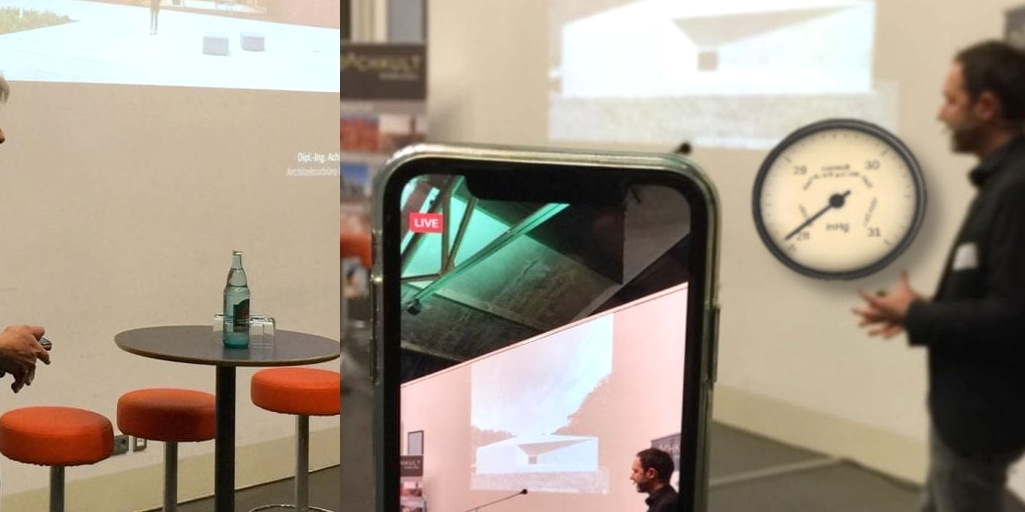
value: 28.1 (inHg)
